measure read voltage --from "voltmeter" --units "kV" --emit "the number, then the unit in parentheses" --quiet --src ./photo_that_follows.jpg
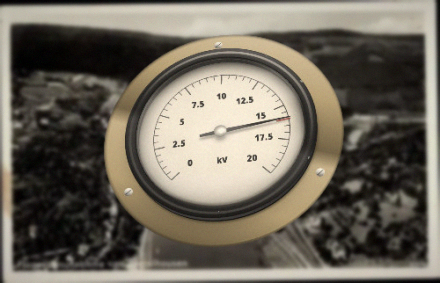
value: 16 (kV)
